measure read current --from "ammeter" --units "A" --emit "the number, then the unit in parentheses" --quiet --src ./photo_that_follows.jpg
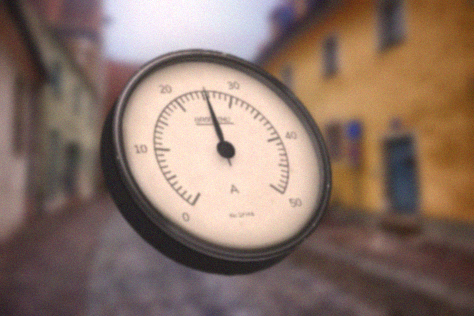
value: 25 (A)
